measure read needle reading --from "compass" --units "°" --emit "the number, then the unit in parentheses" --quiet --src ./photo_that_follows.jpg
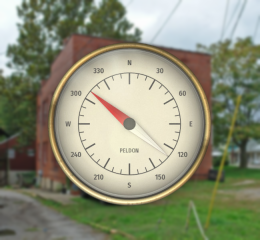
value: 310 (°)
